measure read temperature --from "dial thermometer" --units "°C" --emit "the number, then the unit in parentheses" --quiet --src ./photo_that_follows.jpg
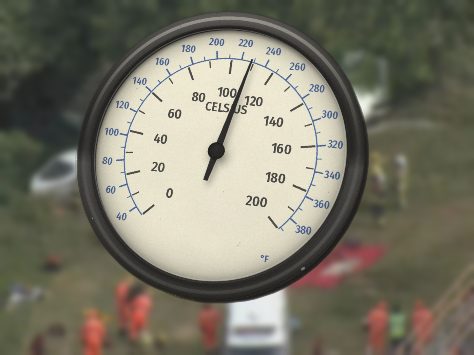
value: 110 (°C)
